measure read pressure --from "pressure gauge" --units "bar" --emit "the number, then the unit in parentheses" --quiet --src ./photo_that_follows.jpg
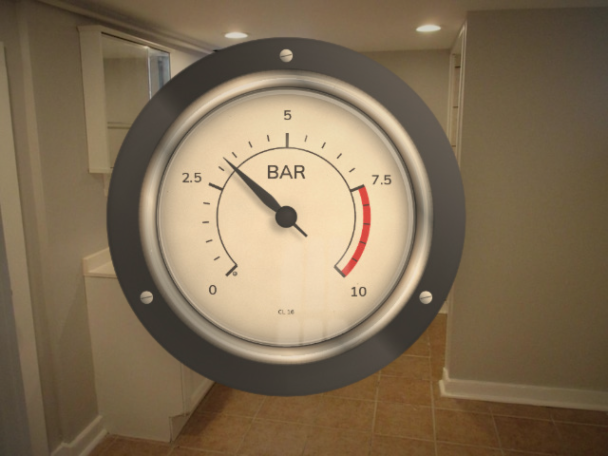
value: 3.25 (bar)
